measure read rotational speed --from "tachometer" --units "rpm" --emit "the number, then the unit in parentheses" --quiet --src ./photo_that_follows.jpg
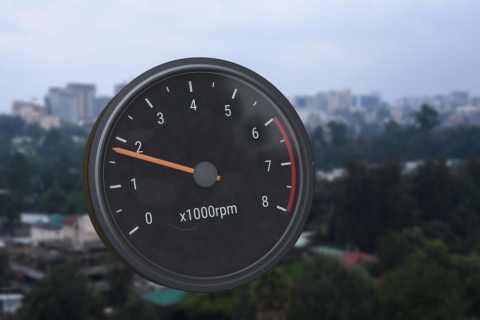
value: 1750 (rpm)
